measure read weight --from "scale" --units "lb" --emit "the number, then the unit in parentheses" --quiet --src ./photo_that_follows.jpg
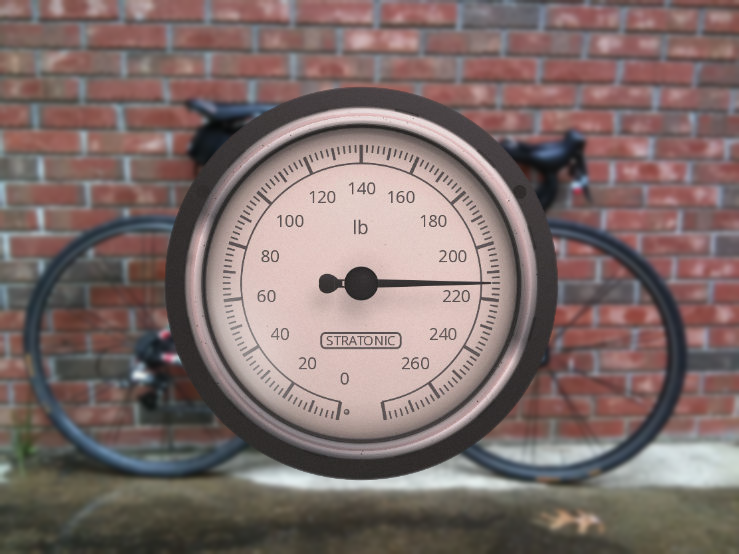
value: 214 (lb)
